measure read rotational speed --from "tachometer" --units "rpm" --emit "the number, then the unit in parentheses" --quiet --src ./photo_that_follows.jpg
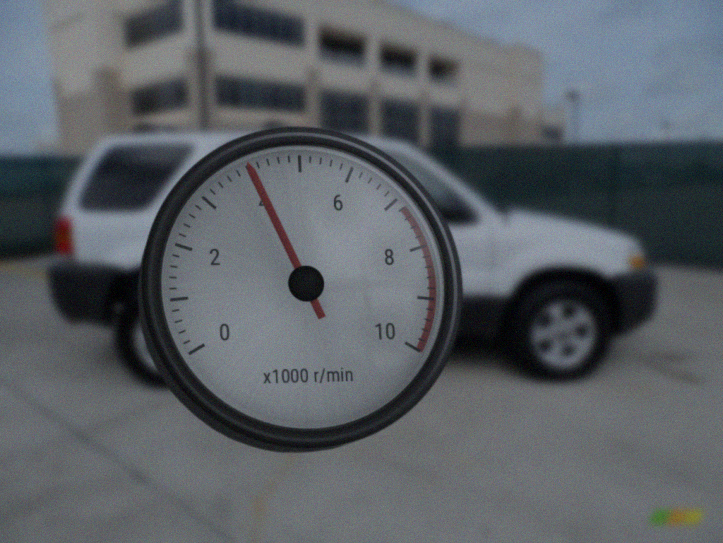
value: 4000 (rpm)
